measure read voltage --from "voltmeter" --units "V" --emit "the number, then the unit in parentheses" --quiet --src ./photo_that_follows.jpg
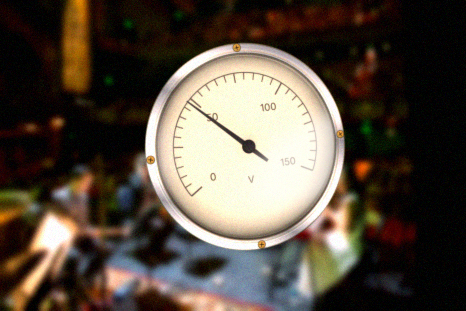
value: 47.5 (V)
